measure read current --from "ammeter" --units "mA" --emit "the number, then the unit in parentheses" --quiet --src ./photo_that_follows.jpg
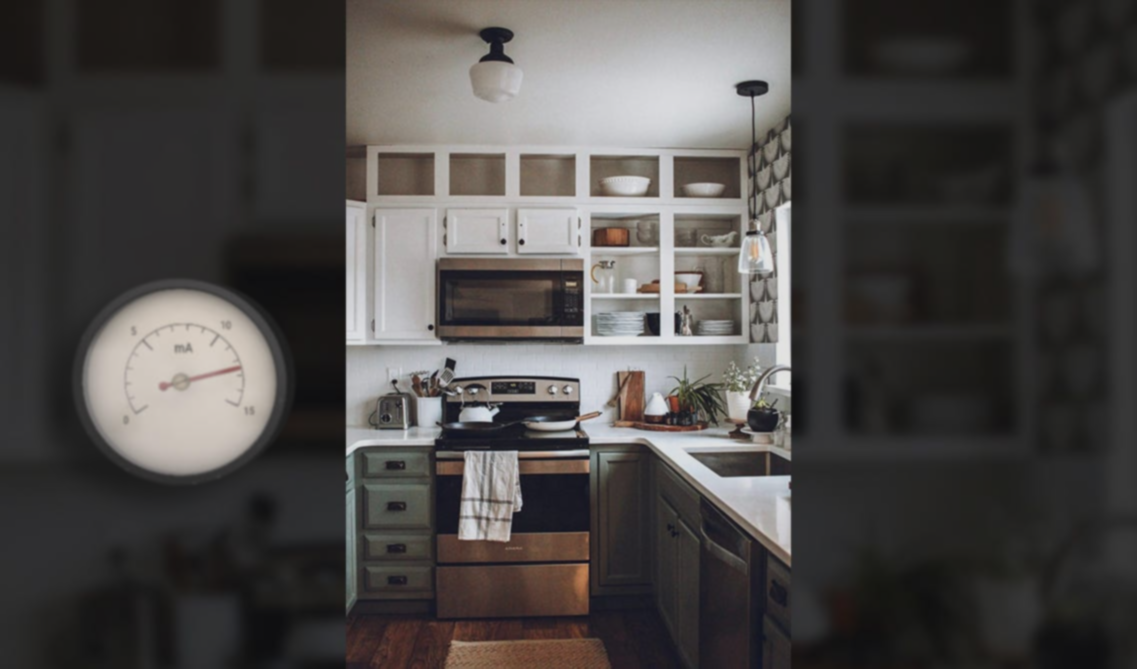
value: 12.5 (mA)
